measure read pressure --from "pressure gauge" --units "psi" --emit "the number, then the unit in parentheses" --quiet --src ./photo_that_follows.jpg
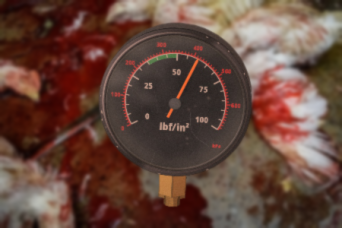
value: 60 (psi)
